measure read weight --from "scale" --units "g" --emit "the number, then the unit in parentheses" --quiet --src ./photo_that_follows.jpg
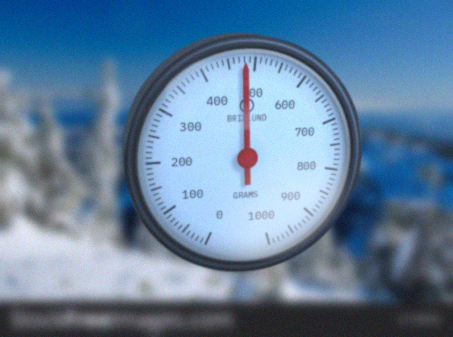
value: 480 (g)
